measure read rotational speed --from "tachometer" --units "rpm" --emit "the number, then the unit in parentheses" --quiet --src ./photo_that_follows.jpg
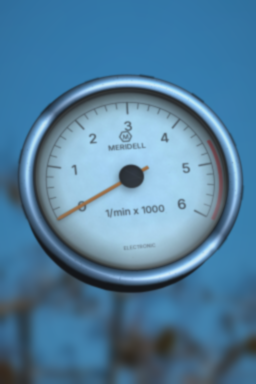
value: 0 (rpm)
